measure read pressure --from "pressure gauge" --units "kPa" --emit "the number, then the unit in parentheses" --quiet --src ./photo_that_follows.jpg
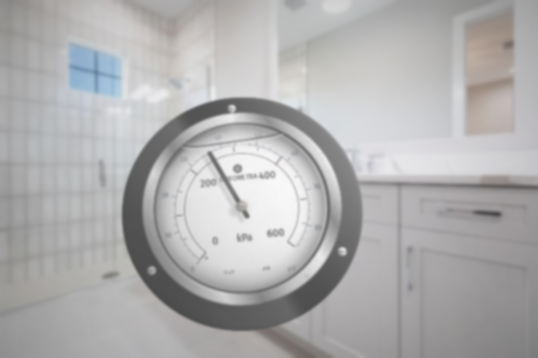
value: 250 (kPa)
